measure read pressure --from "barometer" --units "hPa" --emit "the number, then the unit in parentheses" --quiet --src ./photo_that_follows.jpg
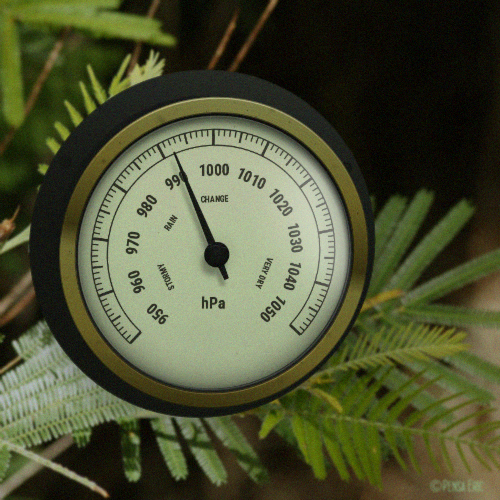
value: 992 (hPa)
